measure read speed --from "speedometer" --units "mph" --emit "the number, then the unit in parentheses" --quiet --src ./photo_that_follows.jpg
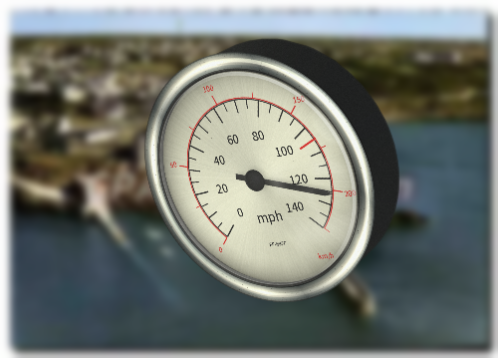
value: 125 (mph)
